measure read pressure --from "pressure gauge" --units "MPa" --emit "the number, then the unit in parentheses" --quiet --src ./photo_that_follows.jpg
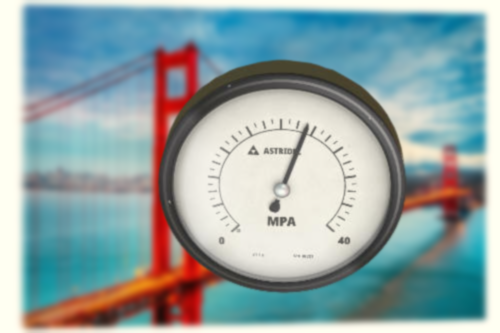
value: 23 (MPa)
